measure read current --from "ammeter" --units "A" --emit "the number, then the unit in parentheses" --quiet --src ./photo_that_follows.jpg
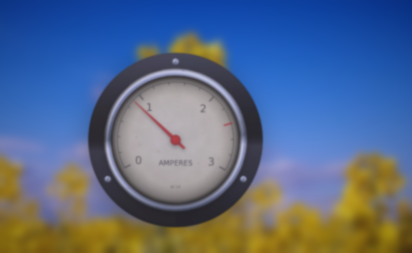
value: 0.9 (A)
